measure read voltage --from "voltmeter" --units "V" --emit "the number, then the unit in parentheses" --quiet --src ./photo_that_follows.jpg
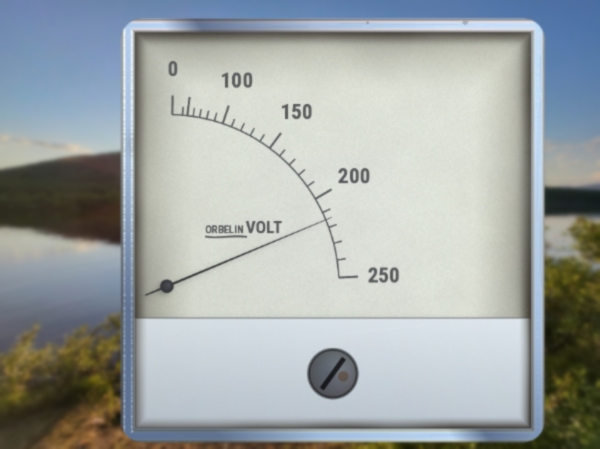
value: 215 (V)
